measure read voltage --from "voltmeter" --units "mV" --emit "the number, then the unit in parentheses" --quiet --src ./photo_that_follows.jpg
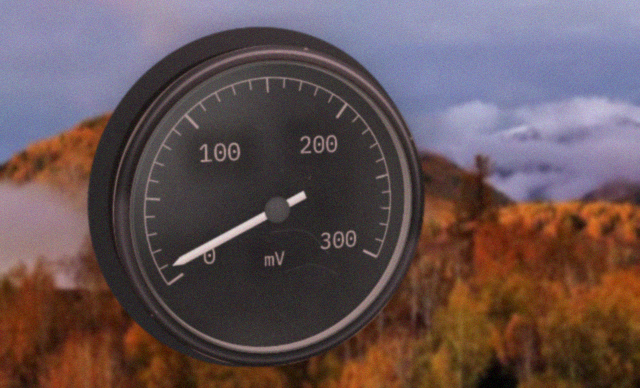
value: 10 (mV)
